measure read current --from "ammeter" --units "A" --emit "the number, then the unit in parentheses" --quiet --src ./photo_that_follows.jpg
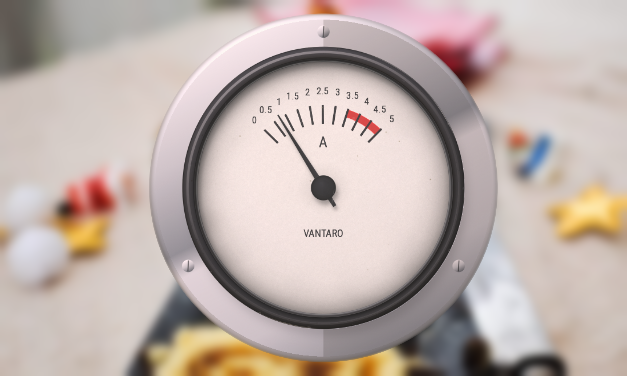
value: 0.75 (A)
